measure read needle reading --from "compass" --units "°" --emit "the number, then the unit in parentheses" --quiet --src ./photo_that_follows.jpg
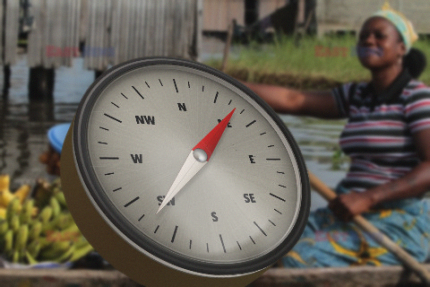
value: 45 (°)
